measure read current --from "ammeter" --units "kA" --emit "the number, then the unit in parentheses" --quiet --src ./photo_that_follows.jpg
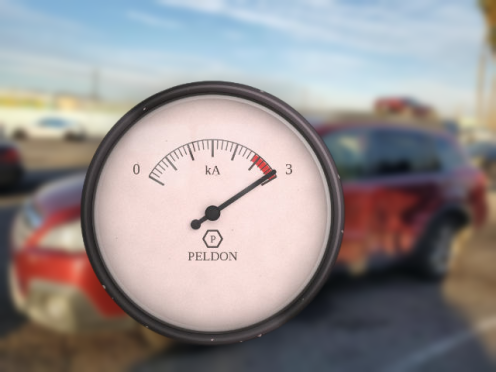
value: 2.9 (kA)
